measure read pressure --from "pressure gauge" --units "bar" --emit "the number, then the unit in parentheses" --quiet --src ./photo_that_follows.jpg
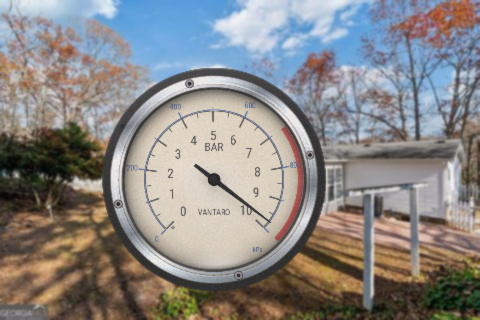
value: 9.75 (bar)
